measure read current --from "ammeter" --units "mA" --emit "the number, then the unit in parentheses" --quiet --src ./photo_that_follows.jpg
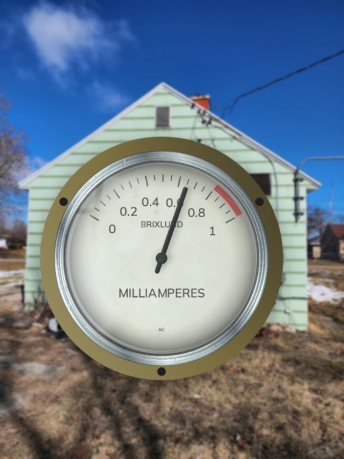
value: 0.65 (mA)
